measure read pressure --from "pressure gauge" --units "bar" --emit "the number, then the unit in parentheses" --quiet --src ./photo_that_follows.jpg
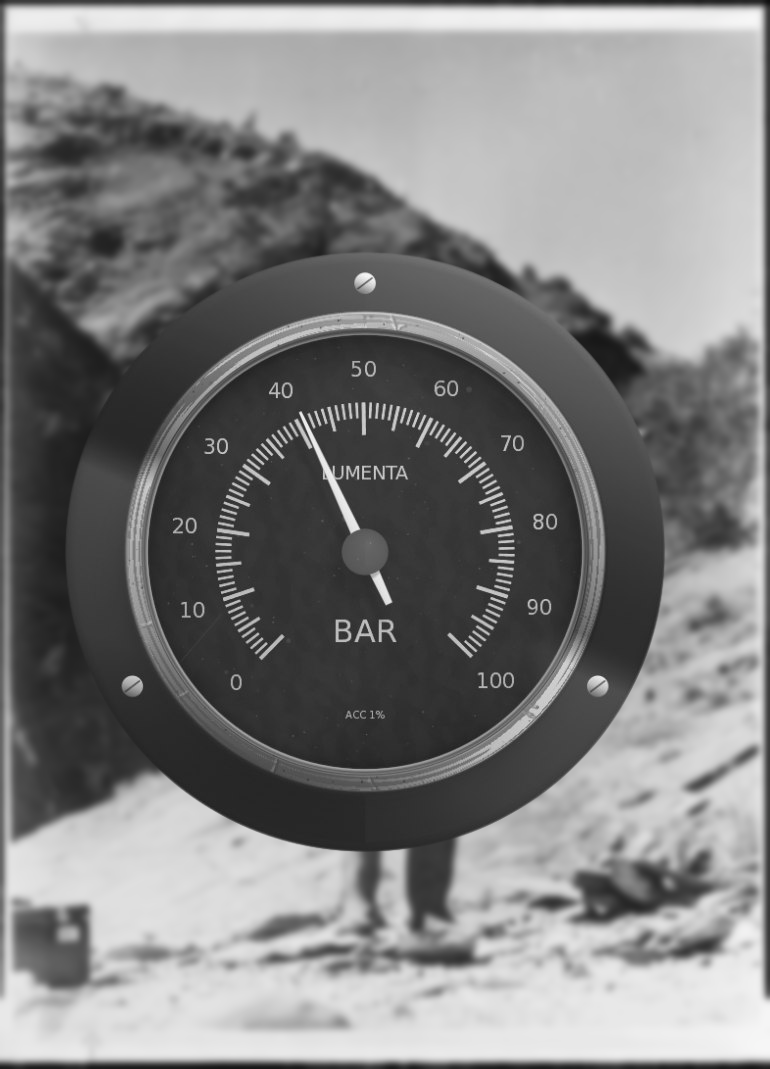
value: 41 (bar)
